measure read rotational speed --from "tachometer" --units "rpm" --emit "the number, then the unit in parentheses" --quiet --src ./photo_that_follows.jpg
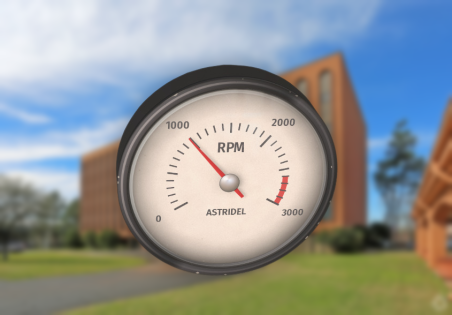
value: 1000 (rpm)
